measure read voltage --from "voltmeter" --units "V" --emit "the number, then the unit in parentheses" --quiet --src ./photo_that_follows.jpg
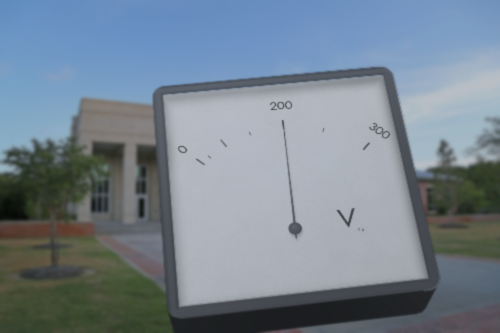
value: 200 (V)
